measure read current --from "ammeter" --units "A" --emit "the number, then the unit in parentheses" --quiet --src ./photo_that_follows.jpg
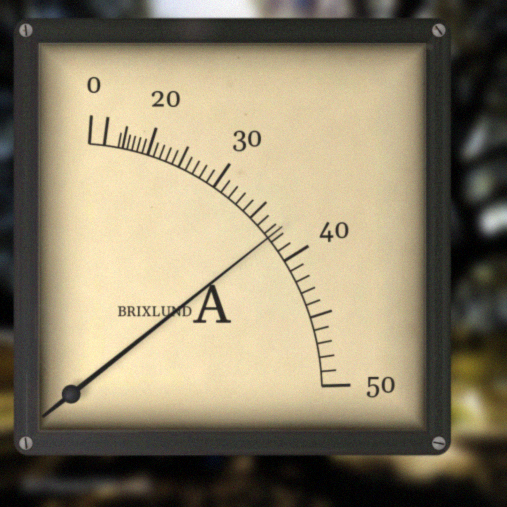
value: 37.5 (A)
